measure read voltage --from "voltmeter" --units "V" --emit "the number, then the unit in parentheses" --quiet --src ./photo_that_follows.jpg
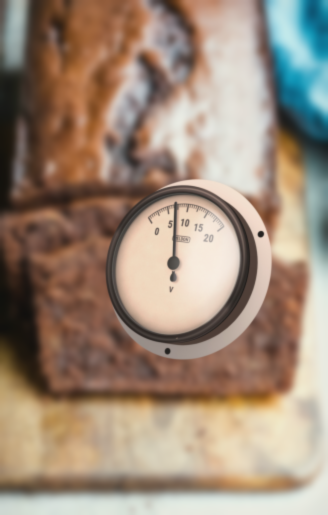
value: 7.5 (V)
